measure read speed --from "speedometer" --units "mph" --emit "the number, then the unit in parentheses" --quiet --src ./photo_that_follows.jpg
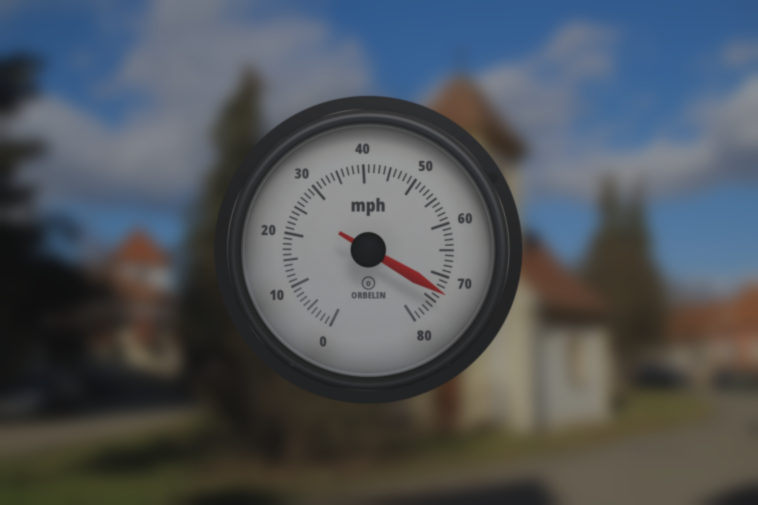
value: 73 (mph)
